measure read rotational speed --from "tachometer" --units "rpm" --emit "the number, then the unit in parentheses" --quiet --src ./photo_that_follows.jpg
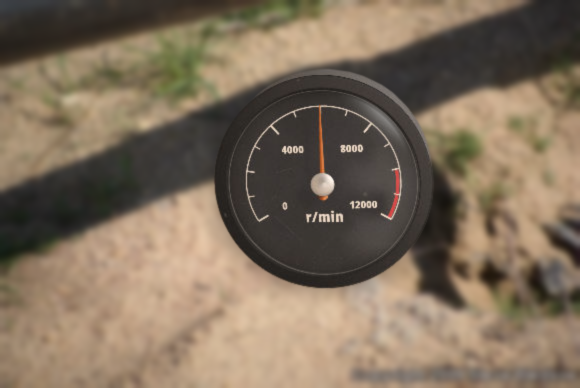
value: 6000 (rpm)
